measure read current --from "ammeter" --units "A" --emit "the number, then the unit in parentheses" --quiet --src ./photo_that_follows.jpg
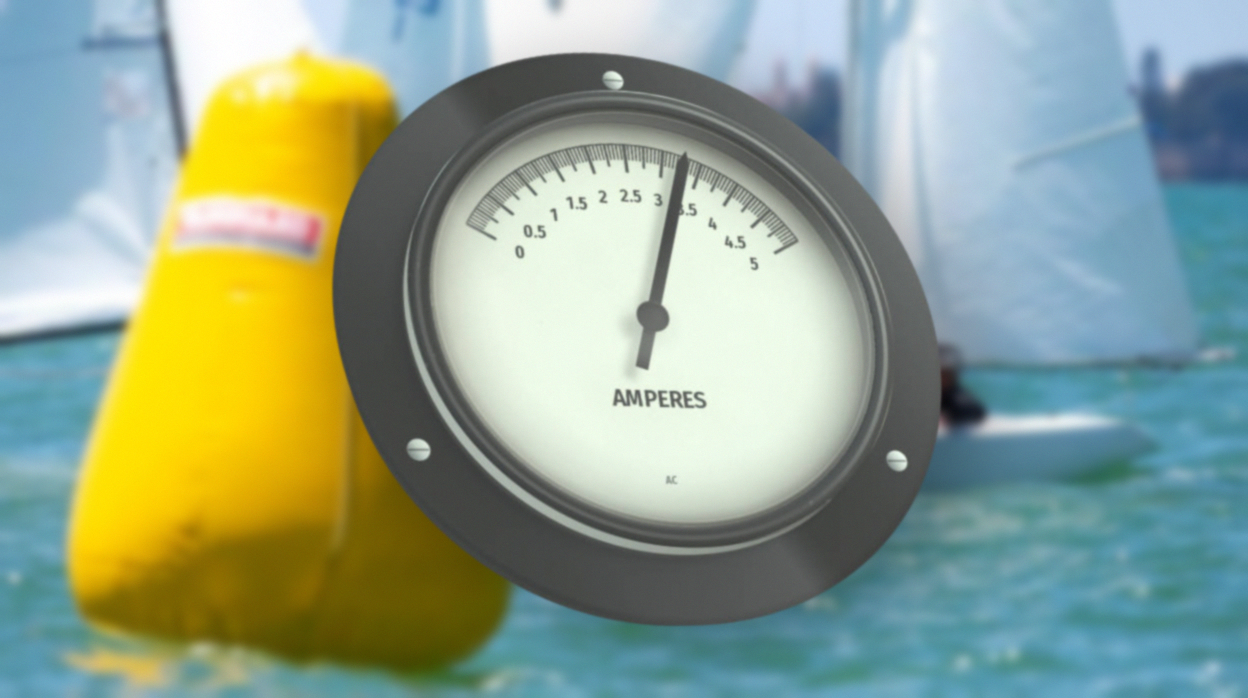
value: 3.25 (A)
